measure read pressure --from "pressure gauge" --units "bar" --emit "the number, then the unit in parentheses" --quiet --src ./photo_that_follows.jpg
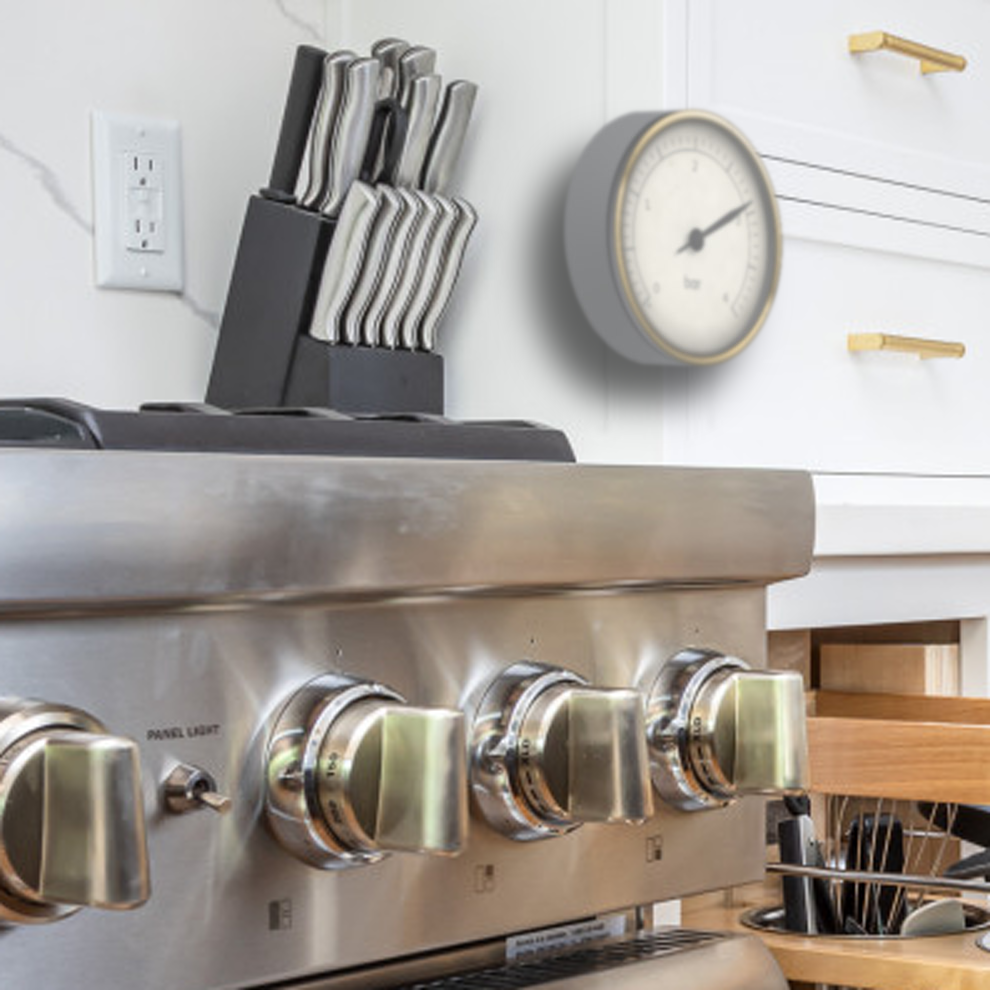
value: 2.9 (bar)
